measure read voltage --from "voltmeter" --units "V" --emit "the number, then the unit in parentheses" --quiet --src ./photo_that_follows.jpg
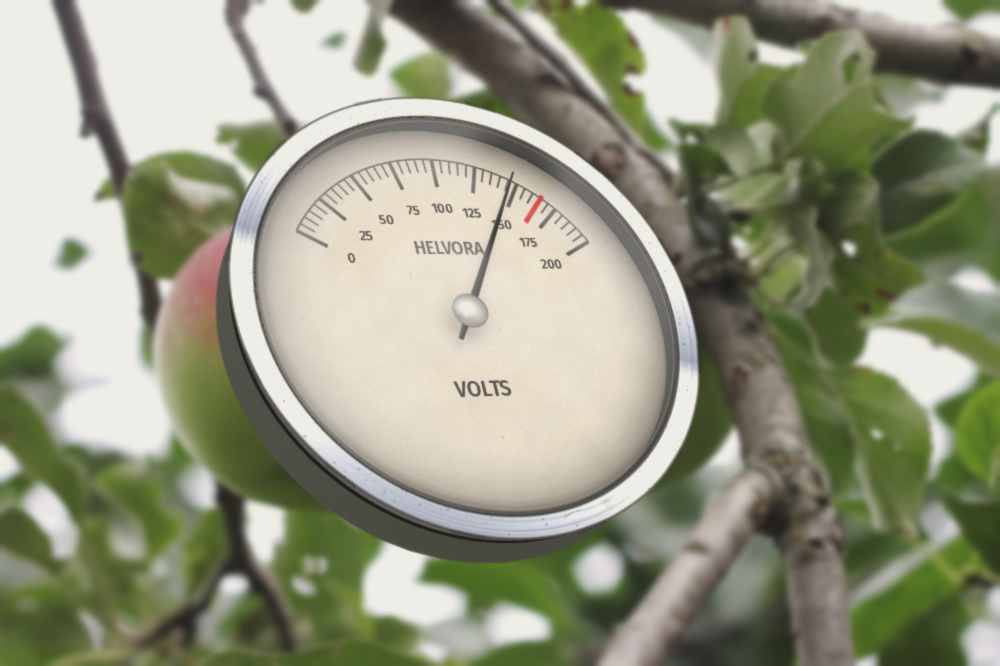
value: 145 (V)
